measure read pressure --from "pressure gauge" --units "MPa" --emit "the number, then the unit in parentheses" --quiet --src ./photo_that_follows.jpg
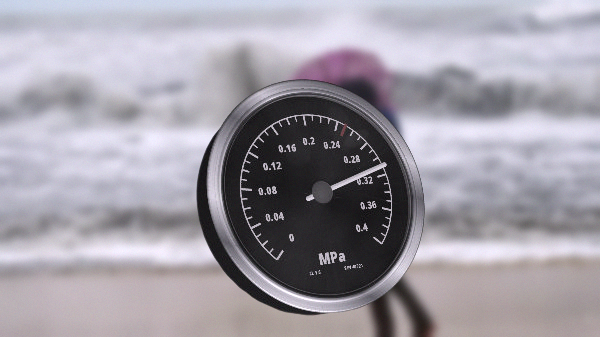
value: 0.31 (MPa)
